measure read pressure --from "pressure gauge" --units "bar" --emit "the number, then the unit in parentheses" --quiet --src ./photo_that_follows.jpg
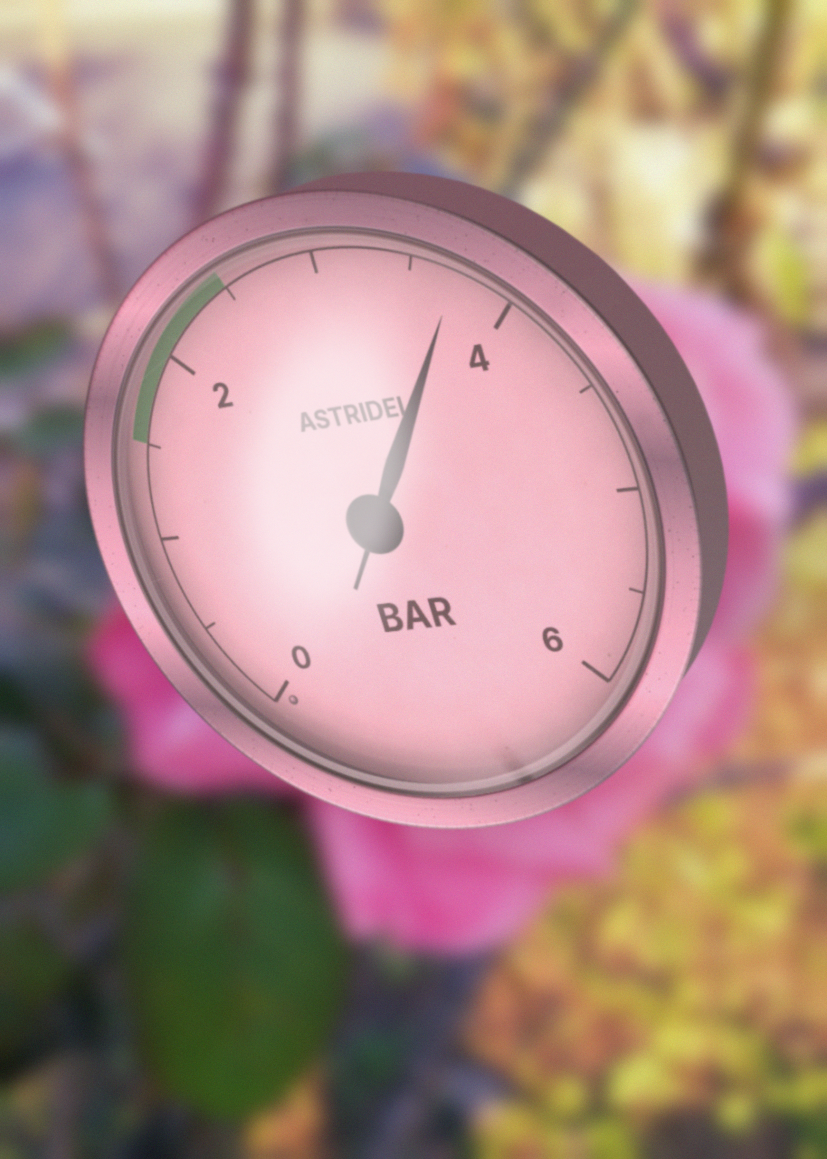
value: 3.75 (bar)
